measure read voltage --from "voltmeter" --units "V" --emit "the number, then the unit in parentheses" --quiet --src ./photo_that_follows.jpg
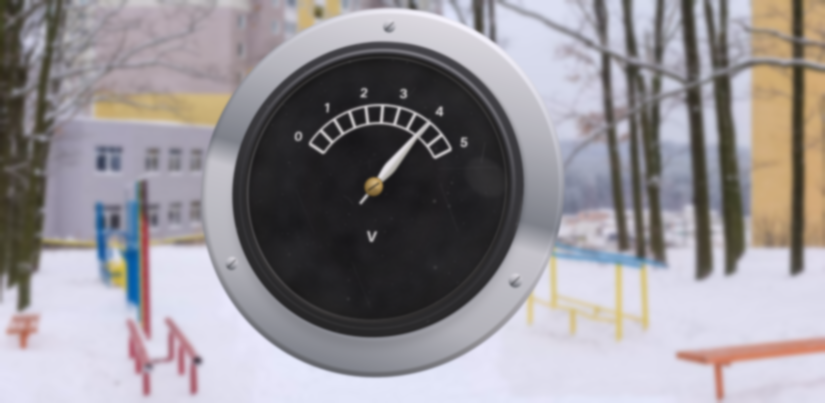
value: 4 (V)
